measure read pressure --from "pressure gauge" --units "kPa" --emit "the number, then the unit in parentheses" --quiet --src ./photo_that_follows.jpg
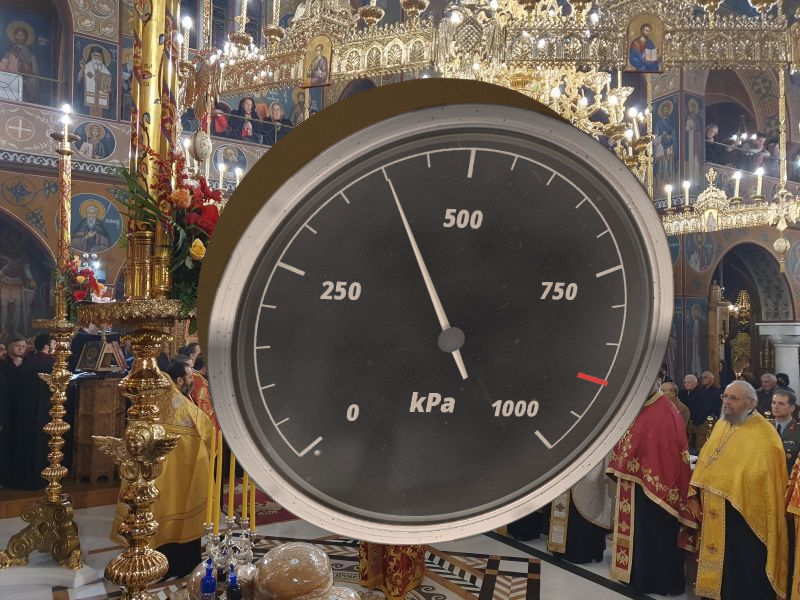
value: 400 (kPa)
